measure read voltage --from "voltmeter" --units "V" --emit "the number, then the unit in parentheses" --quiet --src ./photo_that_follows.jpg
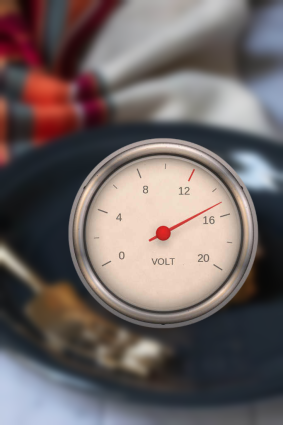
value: 15 (V)
